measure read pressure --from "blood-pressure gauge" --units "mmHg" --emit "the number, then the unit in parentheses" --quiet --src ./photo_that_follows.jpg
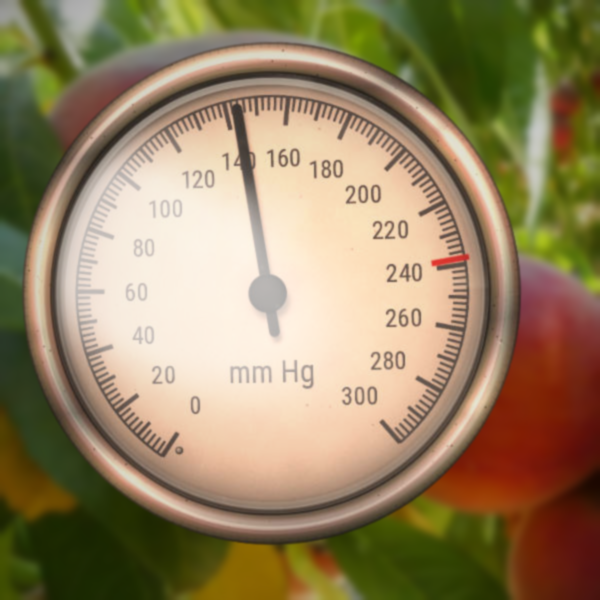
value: 144 (mmHg)
